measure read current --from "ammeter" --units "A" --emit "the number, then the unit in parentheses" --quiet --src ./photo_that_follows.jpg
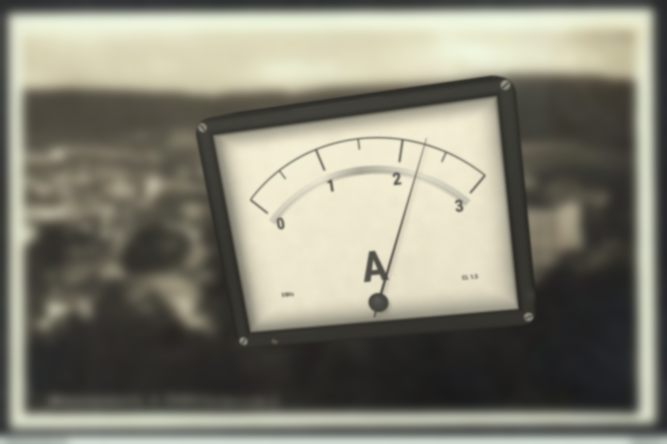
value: 2.25 (A)
